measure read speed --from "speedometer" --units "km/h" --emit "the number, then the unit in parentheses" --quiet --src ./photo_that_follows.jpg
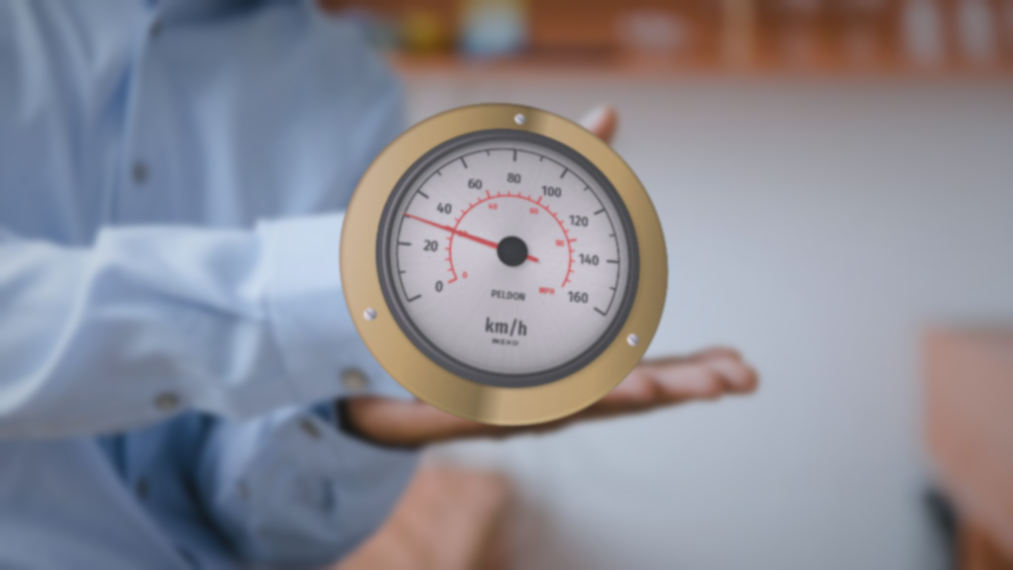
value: 30 (km/h)
